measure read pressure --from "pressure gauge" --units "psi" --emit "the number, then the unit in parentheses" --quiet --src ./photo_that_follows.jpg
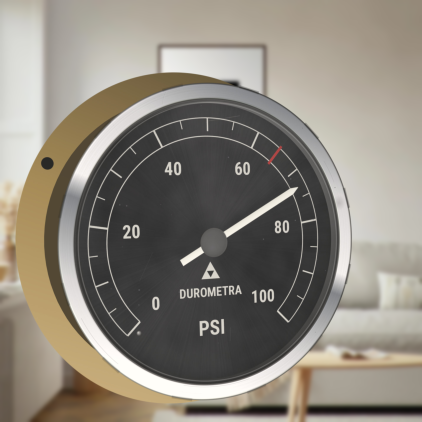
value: 72.5 (psi)
